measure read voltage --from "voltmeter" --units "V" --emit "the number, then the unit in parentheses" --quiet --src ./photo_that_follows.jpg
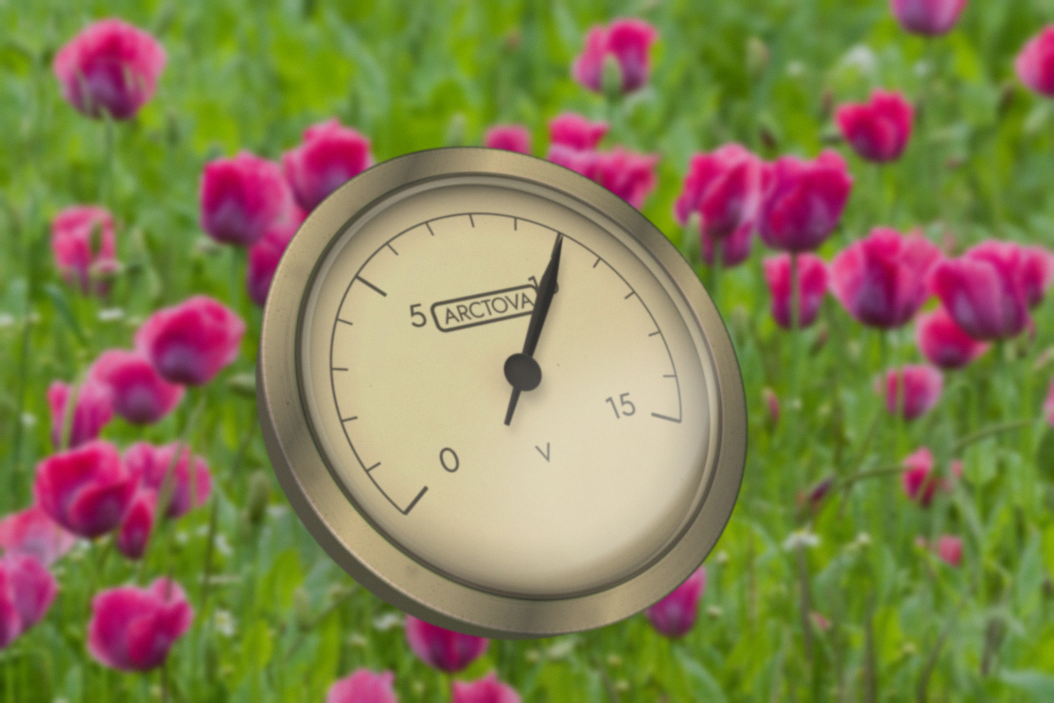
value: 10 (V)
